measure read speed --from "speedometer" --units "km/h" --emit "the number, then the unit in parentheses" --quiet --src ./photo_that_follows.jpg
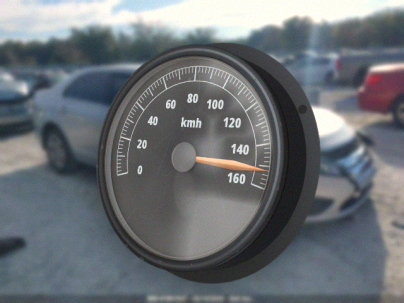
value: 152 (km/h)
